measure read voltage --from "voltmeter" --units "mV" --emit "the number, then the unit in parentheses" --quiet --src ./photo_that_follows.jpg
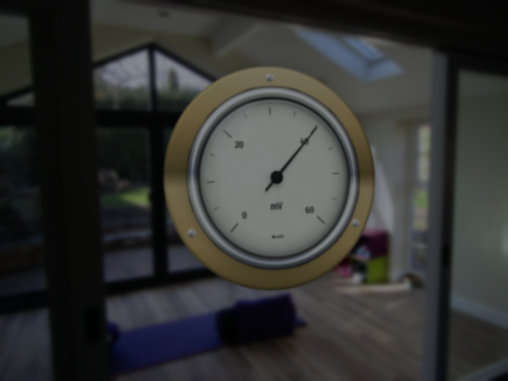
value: 40 (mV)
